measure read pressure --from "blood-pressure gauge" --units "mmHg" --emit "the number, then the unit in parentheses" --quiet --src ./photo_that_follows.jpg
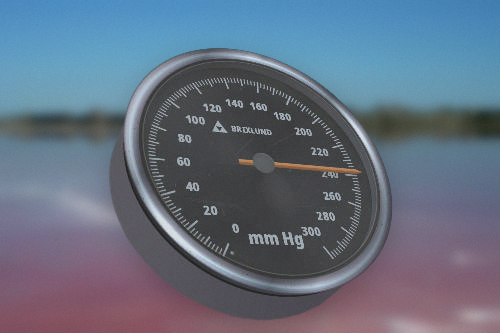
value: 240 (mmHg)
